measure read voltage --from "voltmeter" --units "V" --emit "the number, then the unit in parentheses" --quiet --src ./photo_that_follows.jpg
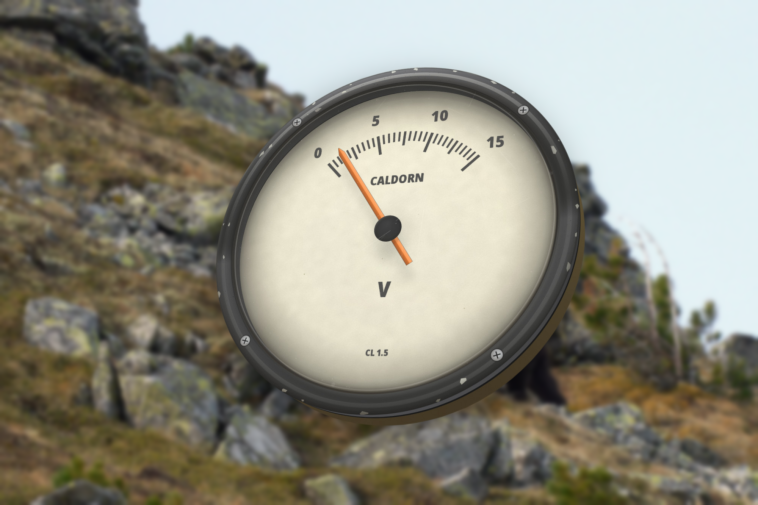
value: 1.5 (V)
